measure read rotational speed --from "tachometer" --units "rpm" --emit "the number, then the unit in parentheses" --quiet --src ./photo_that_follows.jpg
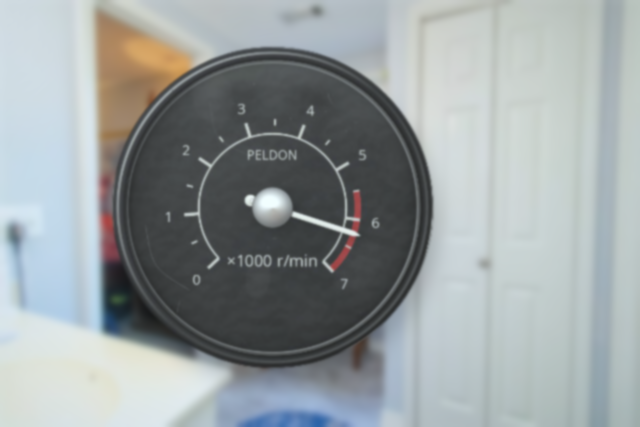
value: 6250 (rpm)
